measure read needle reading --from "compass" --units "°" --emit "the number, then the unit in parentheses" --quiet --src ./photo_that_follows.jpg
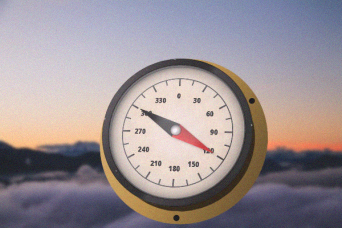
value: 120 (°)
